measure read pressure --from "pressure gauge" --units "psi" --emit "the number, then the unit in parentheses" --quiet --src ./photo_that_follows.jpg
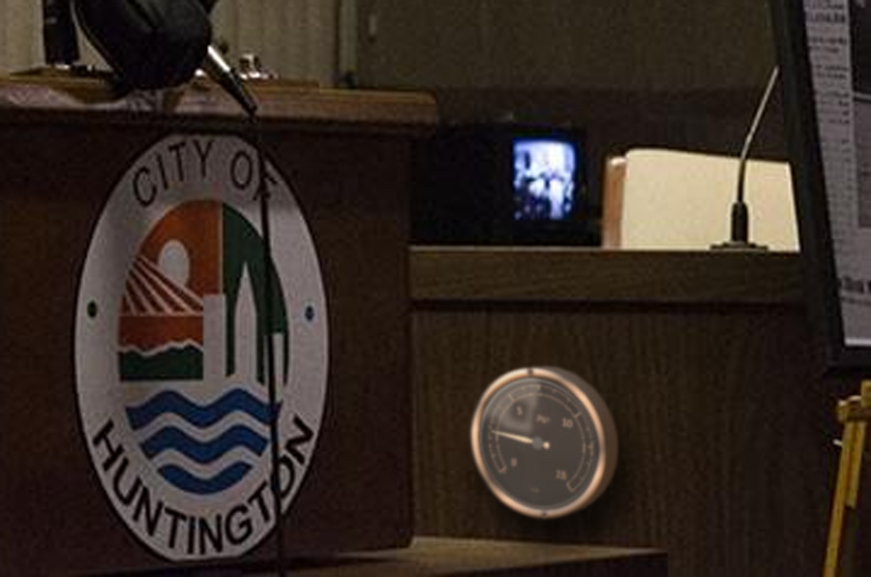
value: 2.5 (psi)
